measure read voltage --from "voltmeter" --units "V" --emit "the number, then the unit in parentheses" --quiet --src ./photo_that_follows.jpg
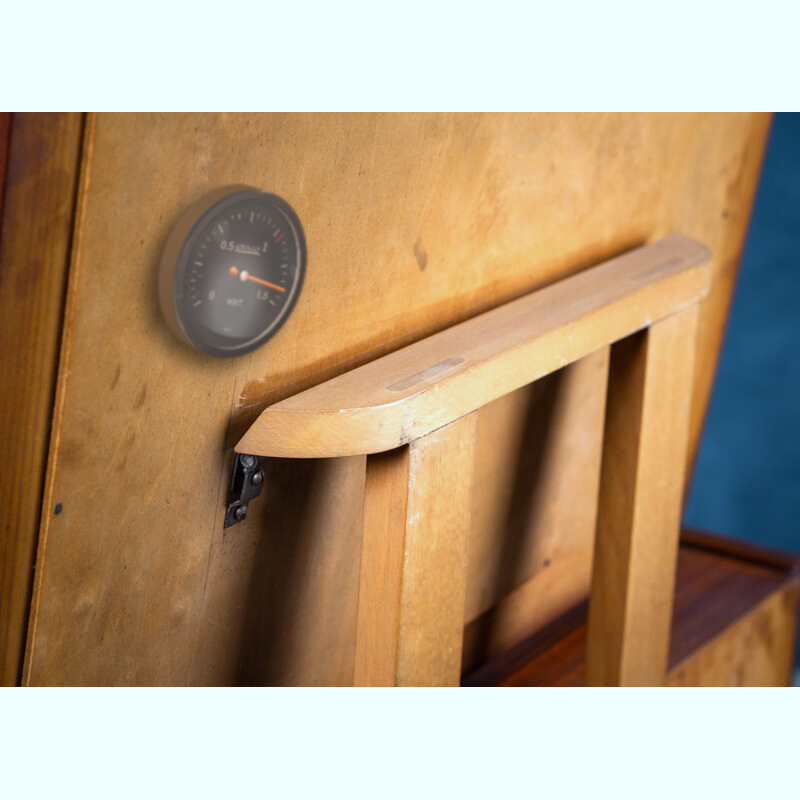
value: 1.4 (V)
